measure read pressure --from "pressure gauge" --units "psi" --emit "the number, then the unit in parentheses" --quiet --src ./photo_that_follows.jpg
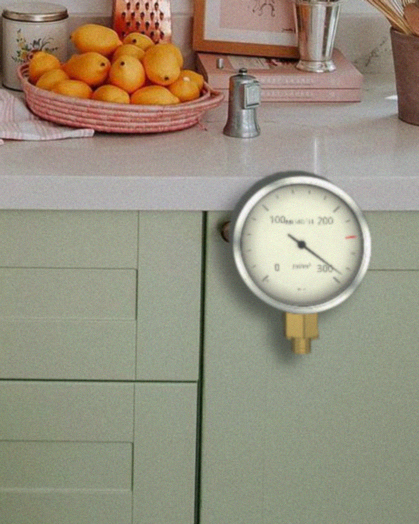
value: 290 (psi)
